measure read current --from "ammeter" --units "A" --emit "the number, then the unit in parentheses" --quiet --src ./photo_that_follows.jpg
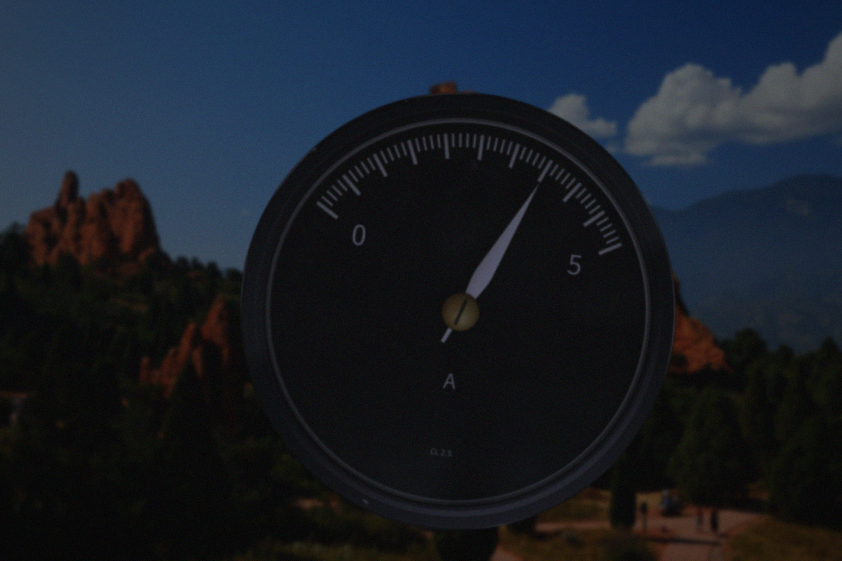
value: 3.5 (A)
